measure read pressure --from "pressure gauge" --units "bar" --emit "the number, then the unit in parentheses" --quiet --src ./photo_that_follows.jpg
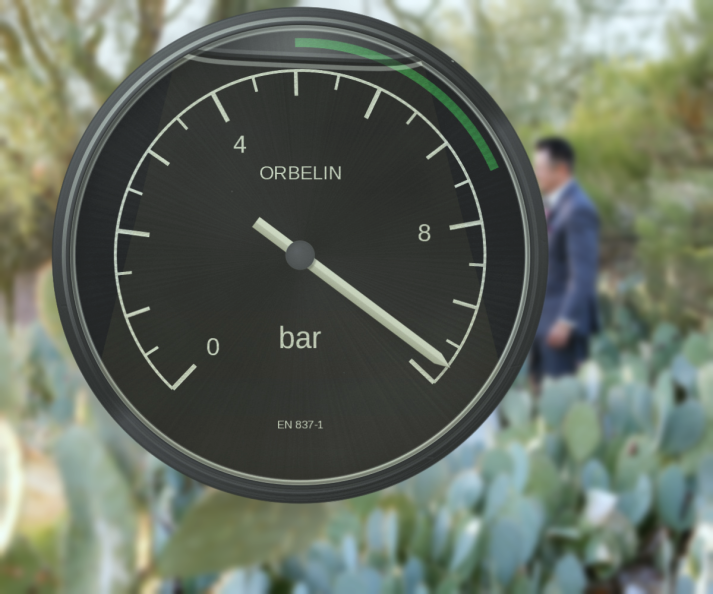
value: 9.75 (bar)
